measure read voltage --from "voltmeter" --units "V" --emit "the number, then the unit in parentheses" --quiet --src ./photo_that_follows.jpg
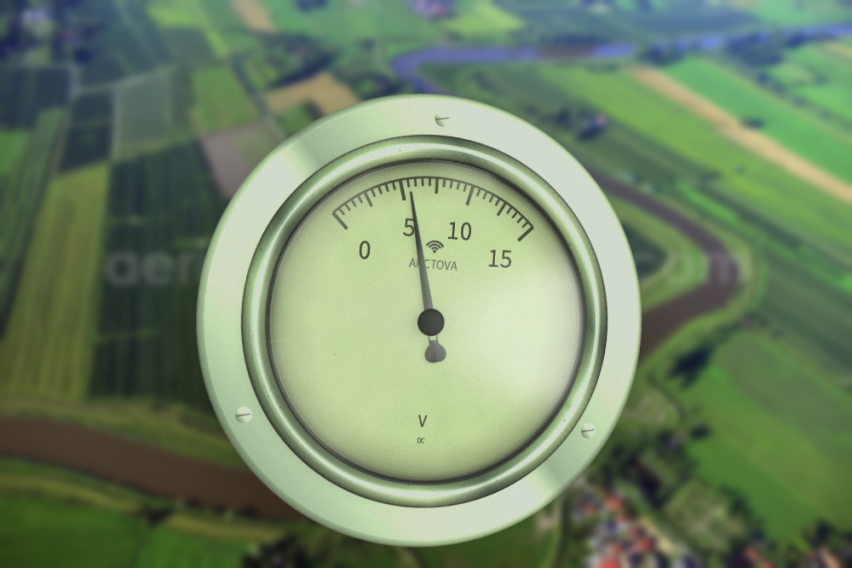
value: 5.5 (V)
